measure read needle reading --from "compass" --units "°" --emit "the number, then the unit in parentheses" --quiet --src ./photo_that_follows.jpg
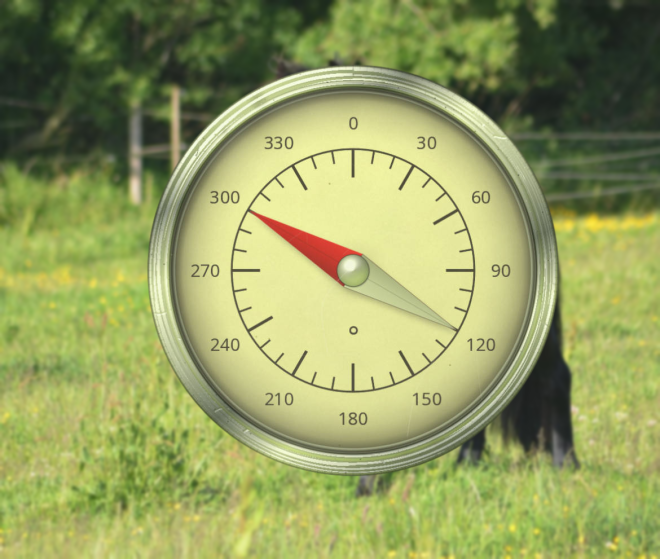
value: 300 (°)
